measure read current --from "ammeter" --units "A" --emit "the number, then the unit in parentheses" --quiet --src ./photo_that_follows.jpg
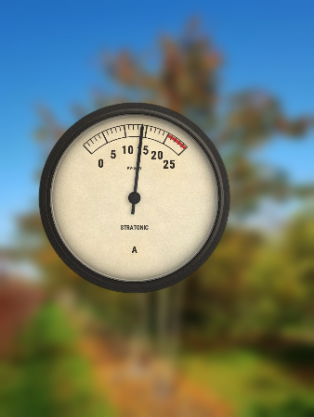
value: 14 (A)
